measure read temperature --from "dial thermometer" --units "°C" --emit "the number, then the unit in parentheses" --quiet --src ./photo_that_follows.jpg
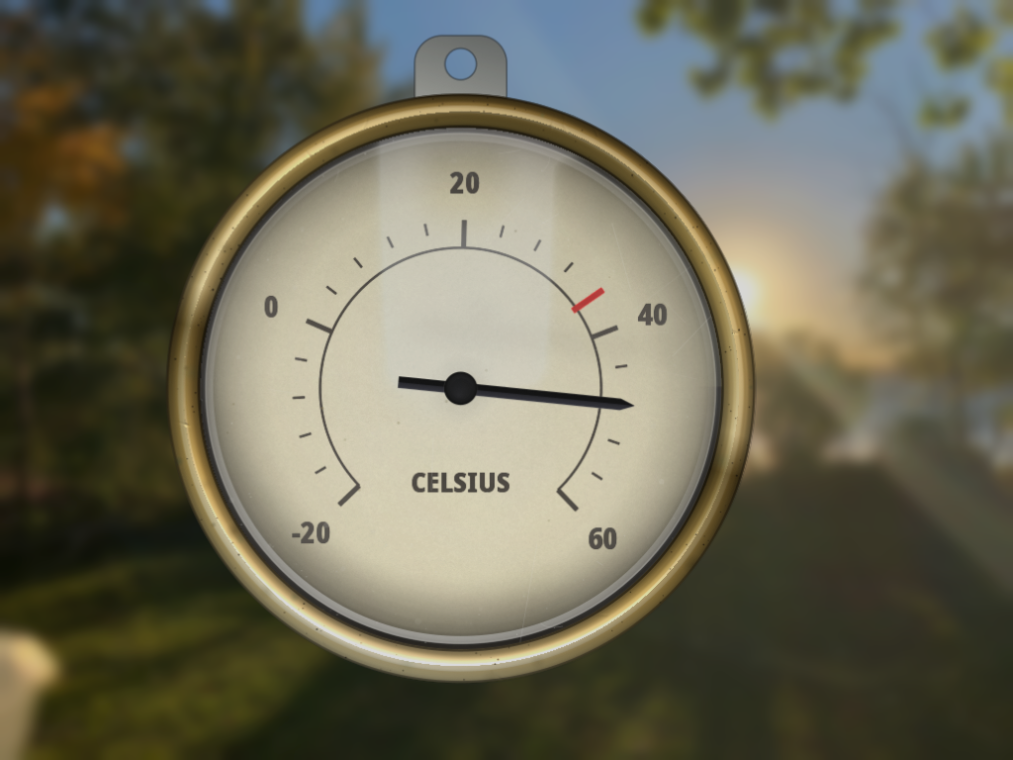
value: 48 (°C)
